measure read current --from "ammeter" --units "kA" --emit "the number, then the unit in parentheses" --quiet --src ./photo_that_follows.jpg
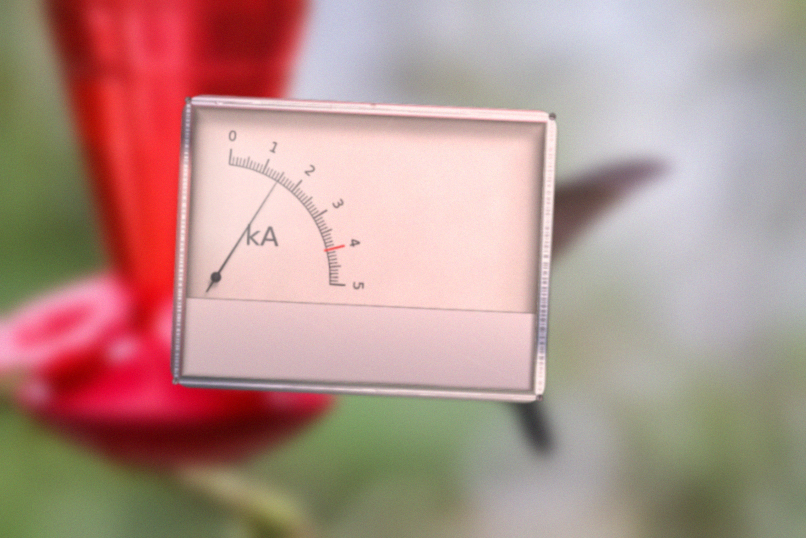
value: 1.5 (kA)
